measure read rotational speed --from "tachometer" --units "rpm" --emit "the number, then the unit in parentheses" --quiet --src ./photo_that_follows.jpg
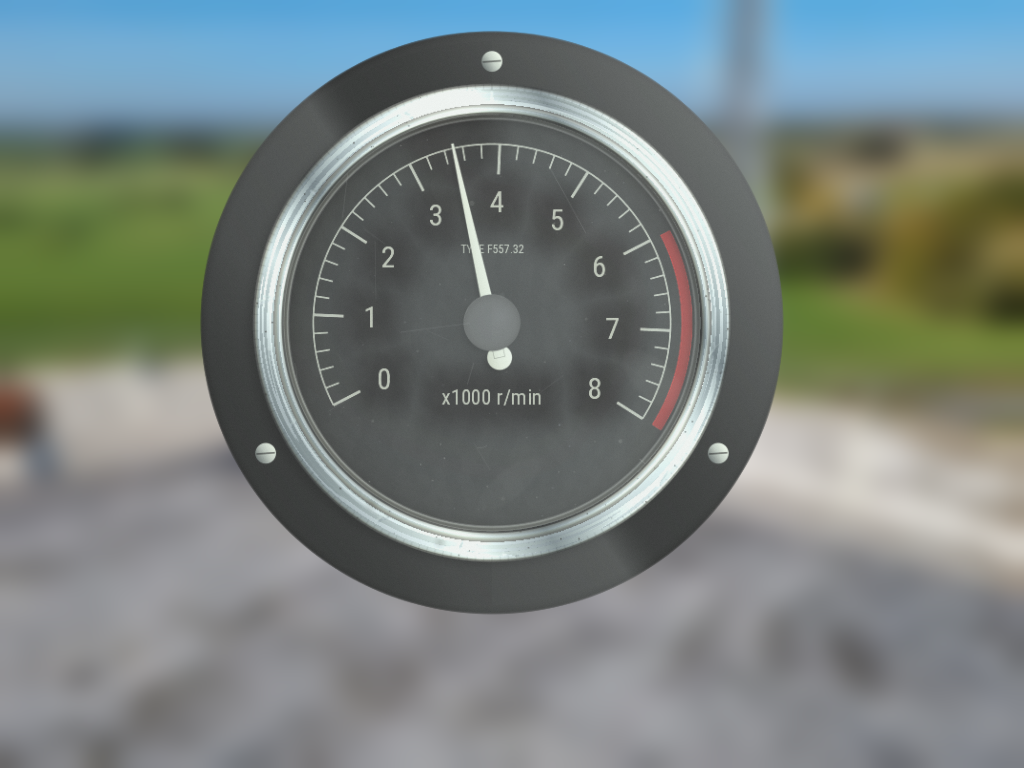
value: 3500 (rpm)
